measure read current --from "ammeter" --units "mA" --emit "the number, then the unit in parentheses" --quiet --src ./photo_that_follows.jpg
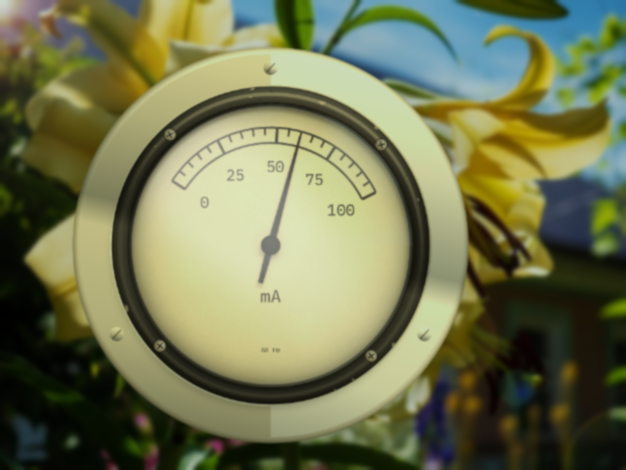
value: 60 (mA)
